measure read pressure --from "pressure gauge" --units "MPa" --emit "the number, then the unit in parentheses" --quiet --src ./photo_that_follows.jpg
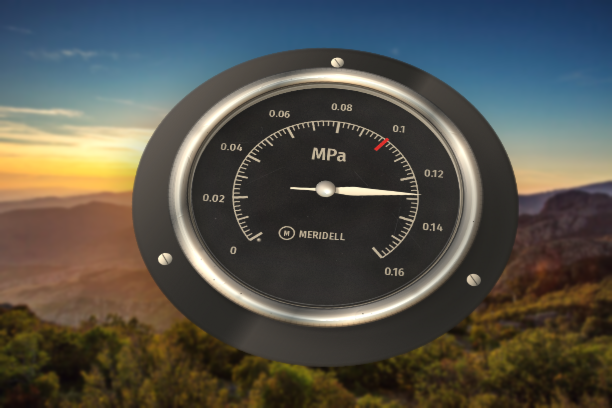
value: 0.13 (MPa)
